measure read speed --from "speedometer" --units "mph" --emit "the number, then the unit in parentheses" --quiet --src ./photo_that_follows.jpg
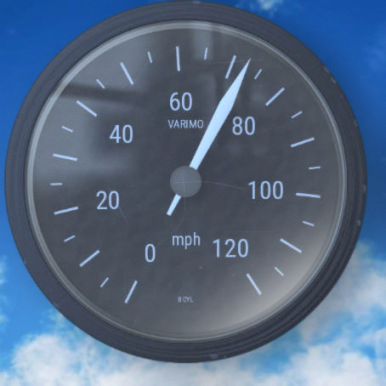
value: 72.5 (mph)
